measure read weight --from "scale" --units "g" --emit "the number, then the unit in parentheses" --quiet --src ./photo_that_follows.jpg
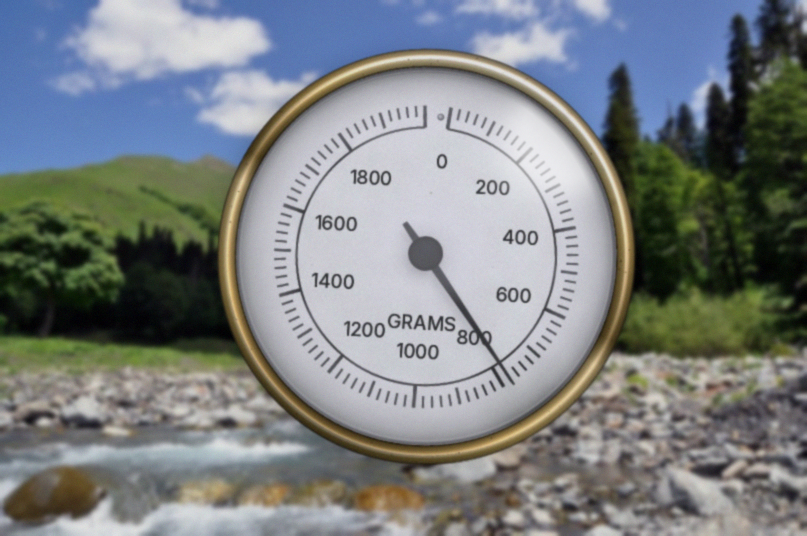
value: 780 (g)
